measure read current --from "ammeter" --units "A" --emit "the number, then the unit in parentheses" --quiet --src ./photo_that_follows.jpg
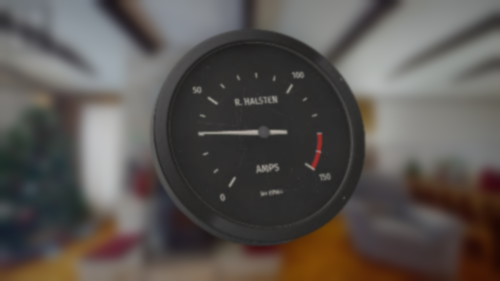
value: 30 (A)
